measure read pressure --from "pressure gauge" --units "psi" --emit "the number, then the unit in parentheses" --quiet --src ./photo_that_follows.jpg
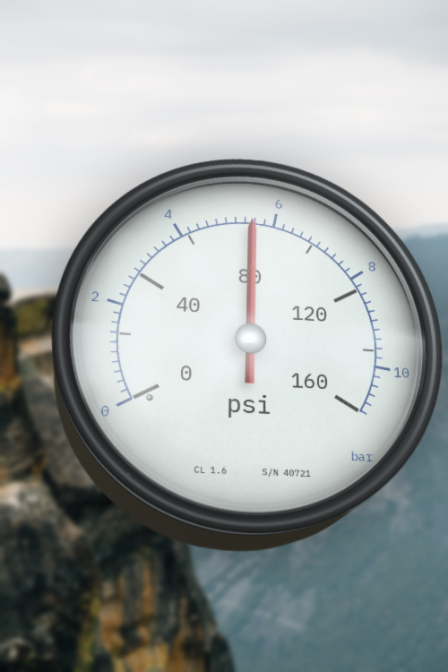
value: 80 (psi)
